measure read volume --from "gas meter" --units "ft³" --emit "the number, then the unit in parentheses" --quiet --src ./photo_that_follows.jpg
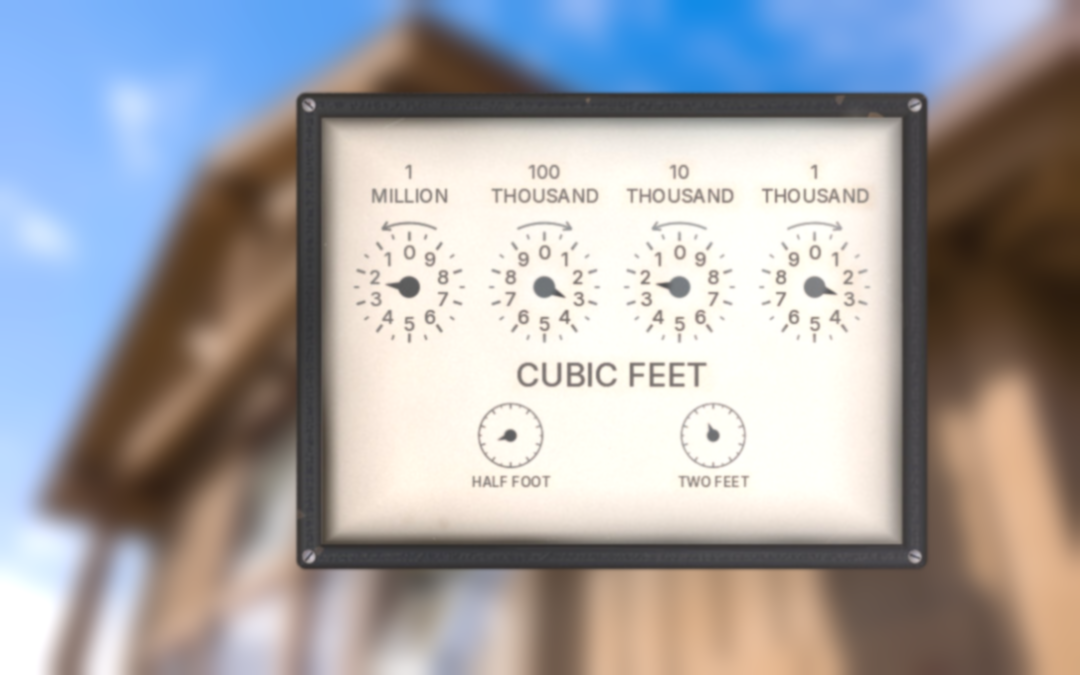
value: 232300 (ft³)
